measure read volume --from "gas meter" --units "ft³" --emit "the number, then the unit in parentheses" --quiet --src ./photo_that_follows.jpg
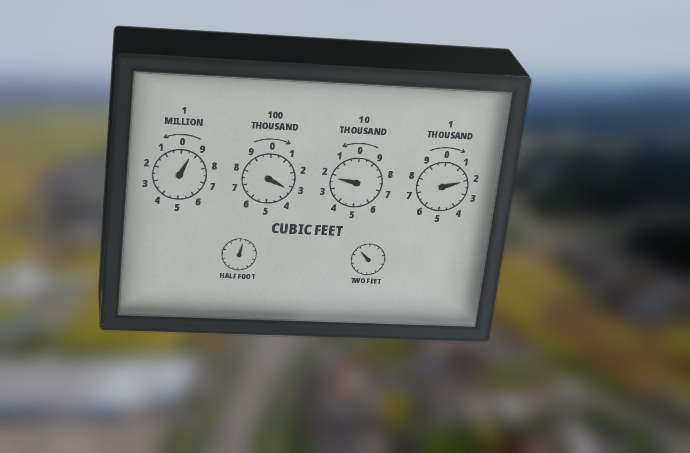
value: 932200 (ft³)
